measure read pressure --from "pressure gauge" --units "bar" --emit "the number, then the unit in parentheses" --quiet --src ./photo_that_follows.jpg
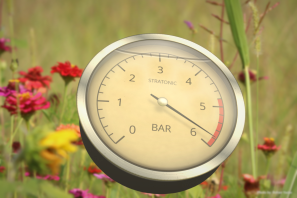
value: 5.8 (bar)
